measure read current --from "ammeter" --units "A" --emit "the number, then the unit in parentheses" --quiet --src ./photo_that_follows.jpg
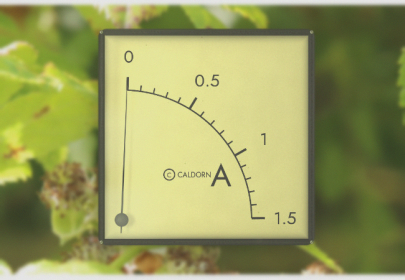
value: 0 (A)
